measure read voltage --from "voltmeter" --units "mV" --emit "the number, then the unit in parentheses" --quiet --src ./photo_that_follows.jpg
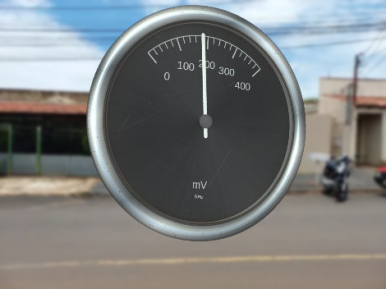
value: 180 (mV)
